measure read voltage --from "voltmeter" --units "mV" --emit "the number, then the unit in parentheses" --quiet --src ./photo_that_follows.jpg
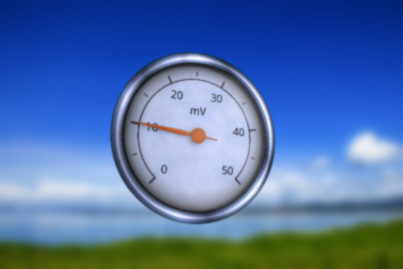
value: 10 (mV)
